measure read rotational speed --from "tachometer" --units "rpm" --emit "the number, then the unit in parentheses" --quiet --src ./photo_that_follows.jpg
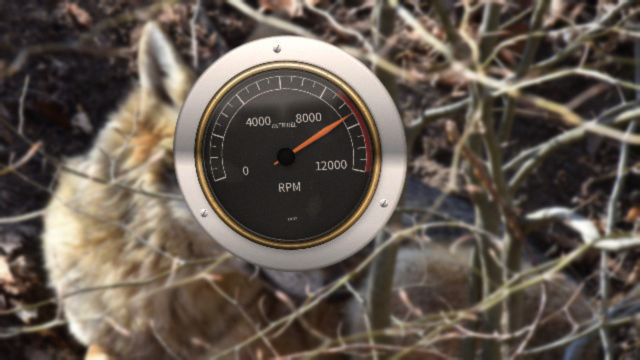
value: 9500 (rpm)
